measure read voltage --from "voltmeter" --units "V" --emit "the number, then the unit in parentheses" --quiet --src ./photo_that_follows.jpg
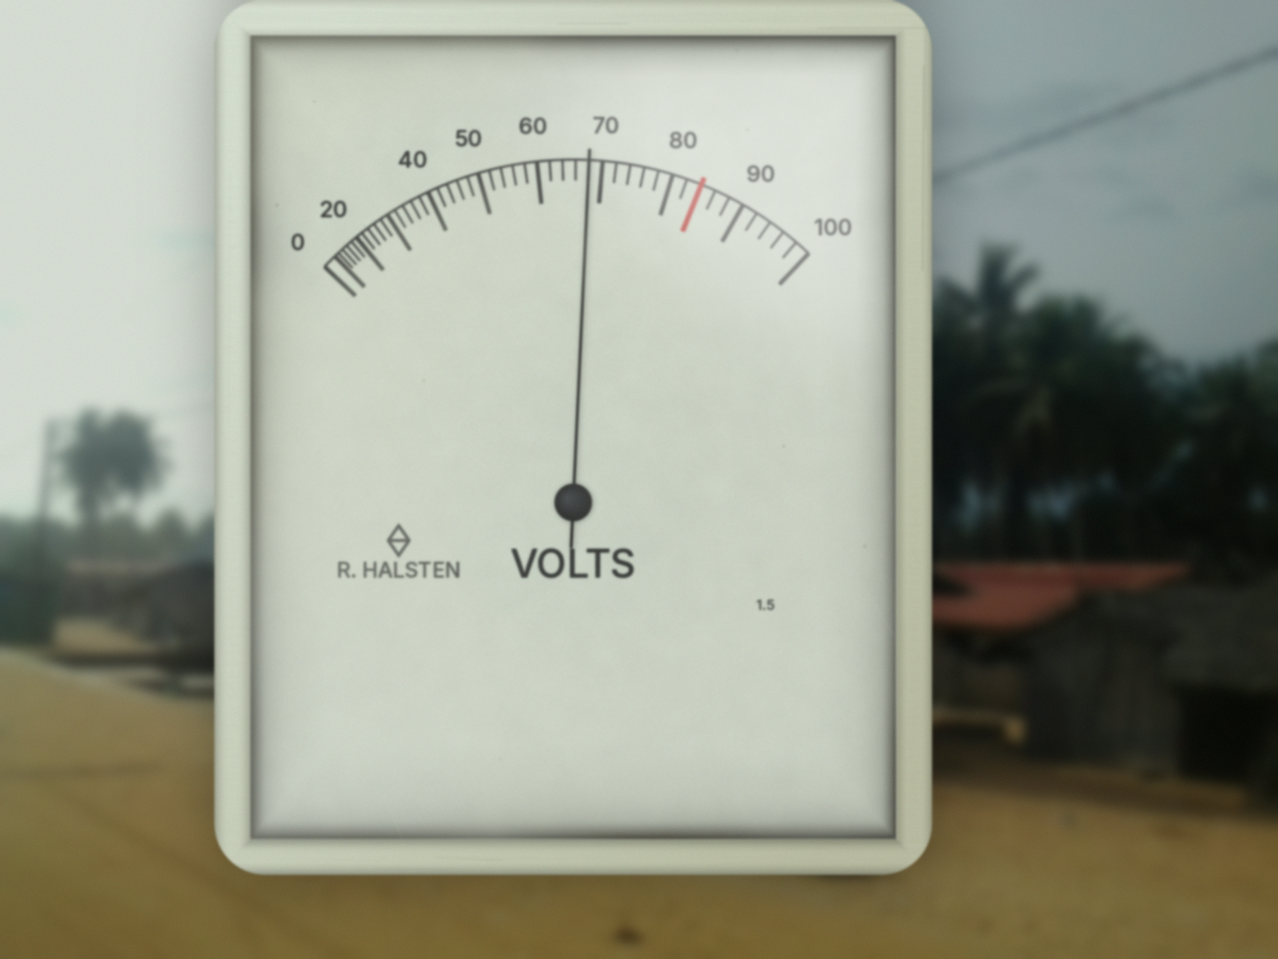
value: 68 (V)
